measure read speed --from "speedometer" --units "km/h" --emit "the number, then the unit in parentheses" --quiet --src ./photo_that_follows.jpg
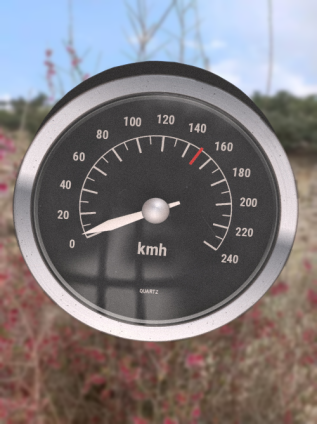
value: 5 (km/h)
